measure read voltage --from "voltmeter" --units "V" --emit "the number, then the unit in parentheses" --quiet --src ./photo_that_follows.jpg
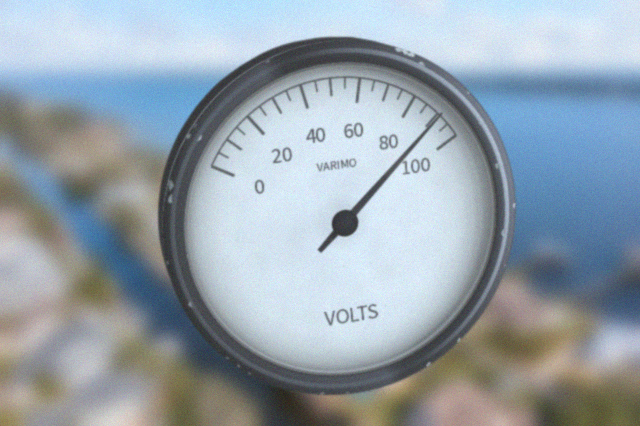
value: 90 (V)
